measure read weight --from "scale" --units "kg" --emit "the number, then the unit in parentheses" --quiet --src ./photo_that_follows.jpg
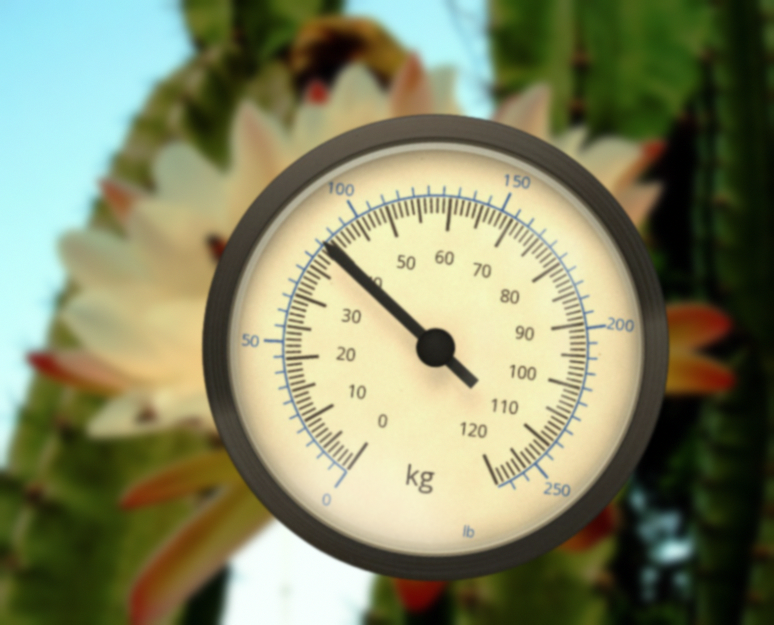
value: 39 (kg)
